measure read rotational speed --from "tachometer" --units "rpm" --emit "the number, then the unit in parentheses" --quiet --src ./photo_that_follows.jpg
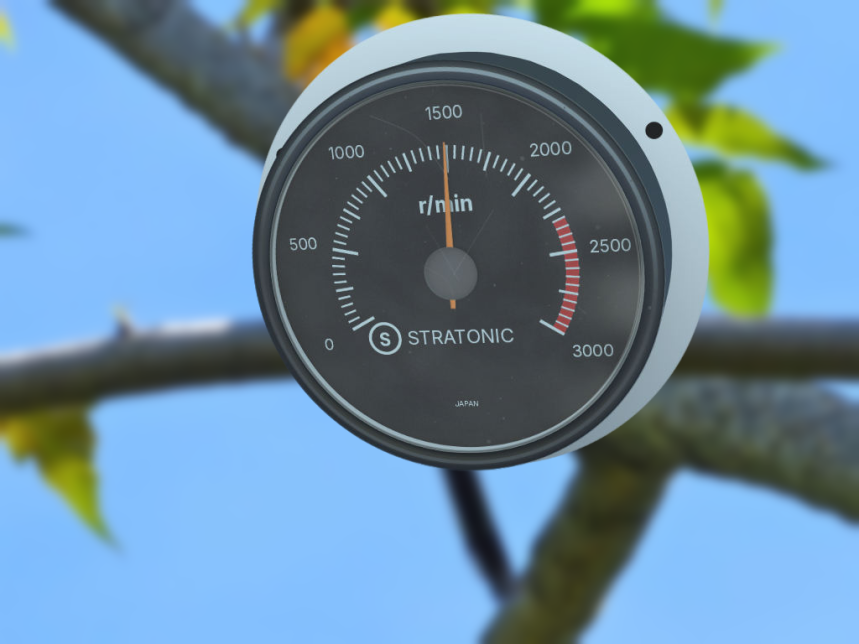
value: 1500 (rpm)
